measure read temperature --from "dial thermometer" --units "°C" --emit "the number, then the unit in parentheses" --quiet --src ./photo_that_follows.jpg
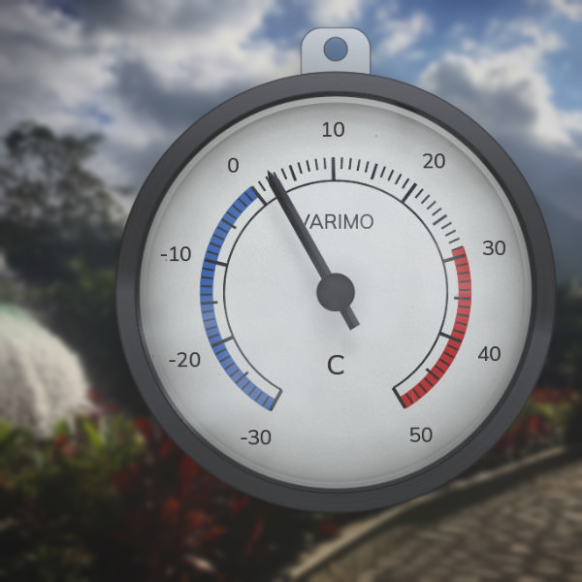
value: 2.5 (°C)
